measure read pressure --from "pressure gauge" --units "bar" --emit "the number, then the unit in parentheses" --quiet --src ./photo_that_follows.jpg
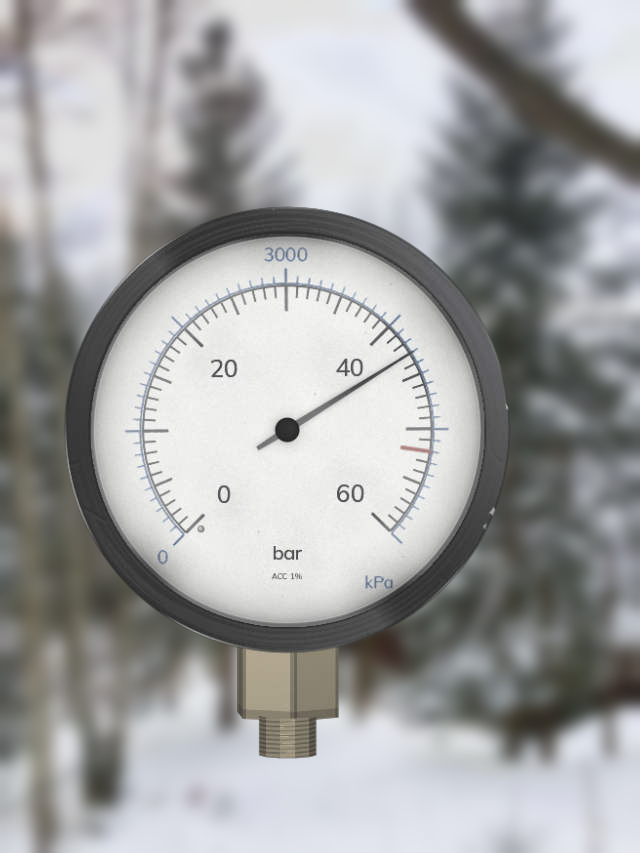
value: 43 (bar)
